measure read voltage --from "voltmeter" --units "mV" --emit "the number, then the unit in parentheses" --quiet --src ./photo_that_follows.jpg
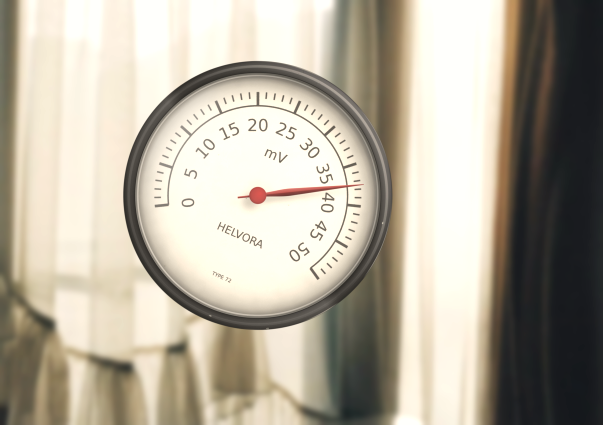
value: 37.5 (mV)
